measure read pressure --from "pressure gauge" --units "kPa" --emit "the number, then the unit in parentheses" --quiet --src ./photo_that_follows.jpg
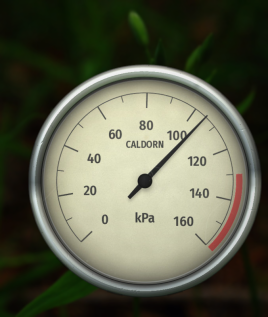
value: 105 (kPa)
